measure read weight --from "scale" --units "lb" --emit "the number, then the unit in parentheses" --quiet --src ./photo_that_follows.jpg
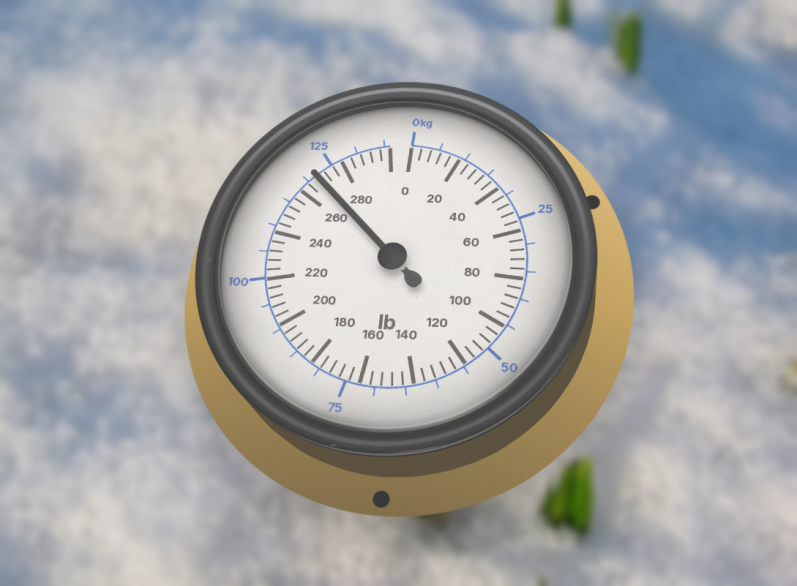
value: 268 (lb)
